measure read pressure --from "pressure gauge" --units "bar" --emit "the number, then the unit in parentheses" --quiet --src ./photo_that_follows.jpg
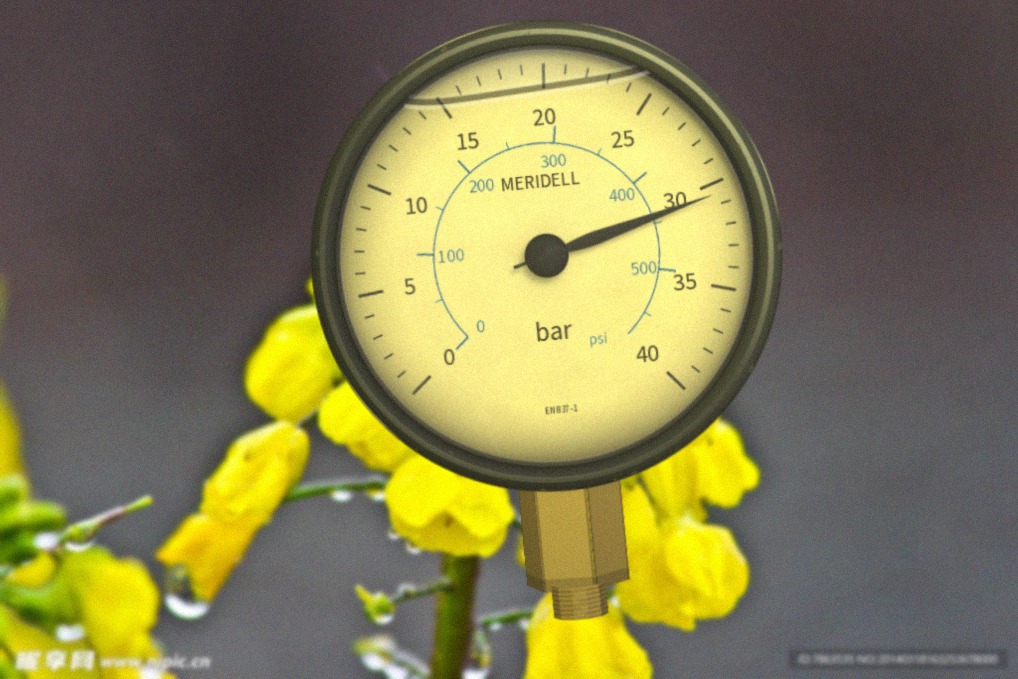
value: 30.5 (bar)
